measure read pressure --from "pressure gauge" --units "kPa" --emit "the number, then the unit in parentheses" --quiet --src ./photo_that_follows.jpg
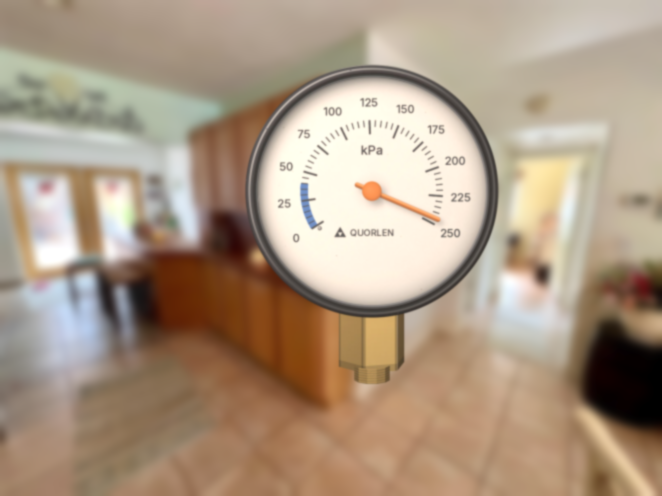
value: 245 (kPa)
